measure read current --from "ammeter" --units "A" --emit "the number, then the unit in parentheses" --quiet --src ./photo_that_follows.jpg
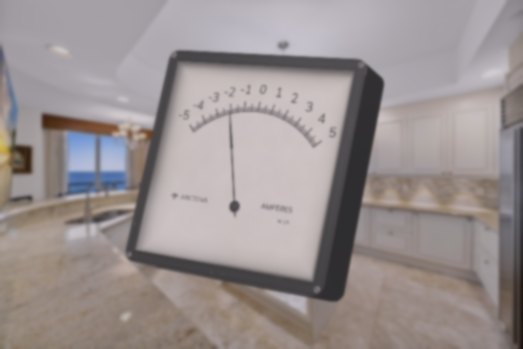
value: -2 (A)
